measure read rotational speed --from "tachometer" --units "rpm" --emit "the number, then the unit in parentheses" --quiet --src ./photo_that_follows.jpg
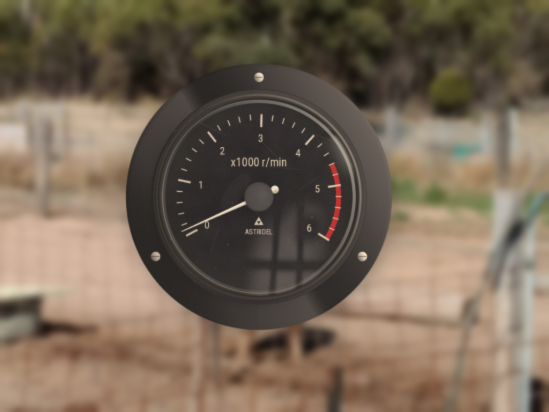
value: 100 (rpm)
